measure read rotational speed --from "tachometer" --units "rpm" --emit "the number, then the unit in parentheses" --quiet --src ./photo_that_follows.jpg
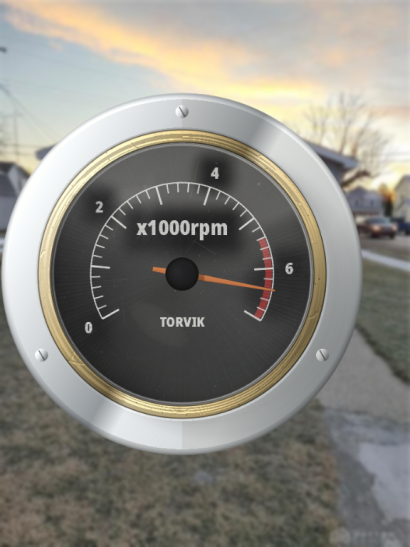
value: 6400 (rpm)
